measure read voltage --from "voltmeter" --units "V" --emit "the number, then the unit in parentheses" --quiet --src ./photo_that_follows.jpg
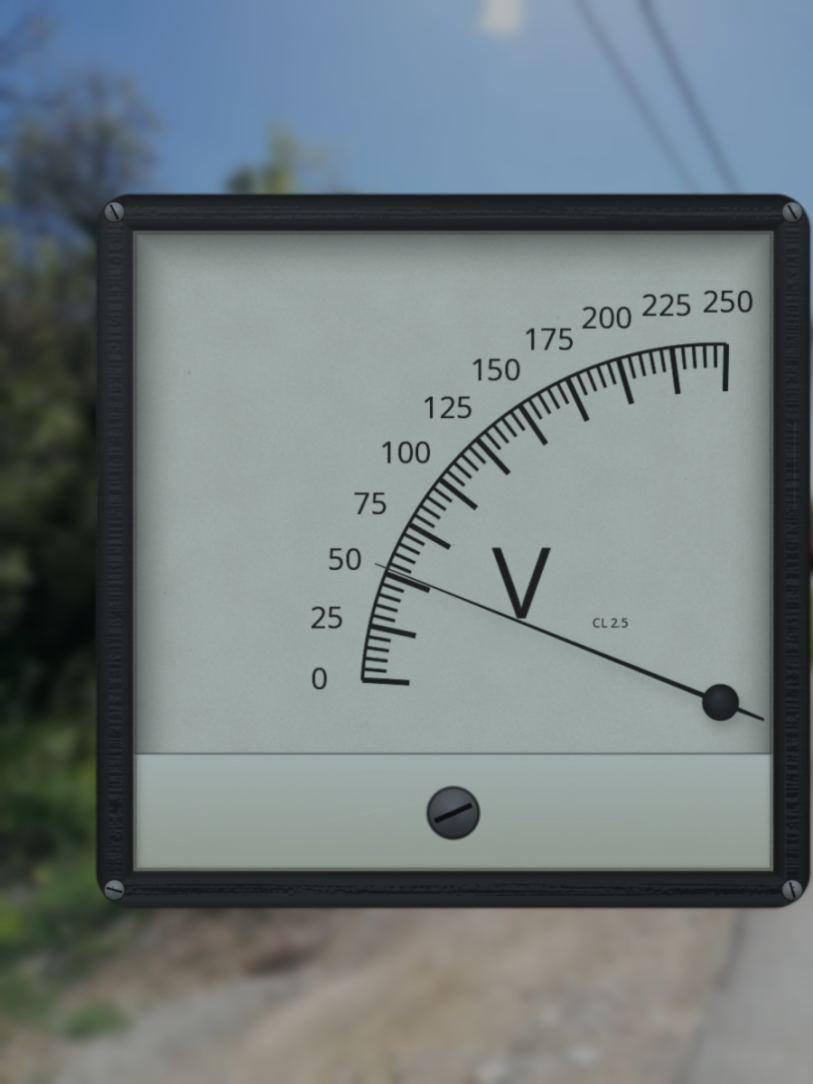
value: 52.5 (V)
